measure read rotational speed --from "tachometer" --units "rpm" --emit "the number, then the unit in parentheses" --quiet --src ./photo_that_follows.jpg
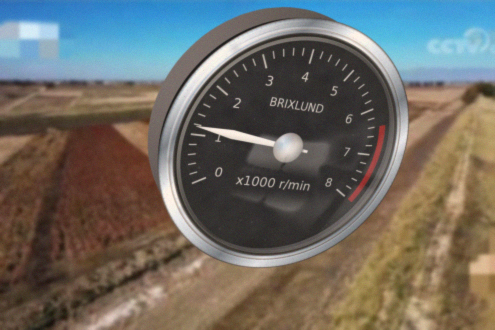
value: 1200 (rpm)
